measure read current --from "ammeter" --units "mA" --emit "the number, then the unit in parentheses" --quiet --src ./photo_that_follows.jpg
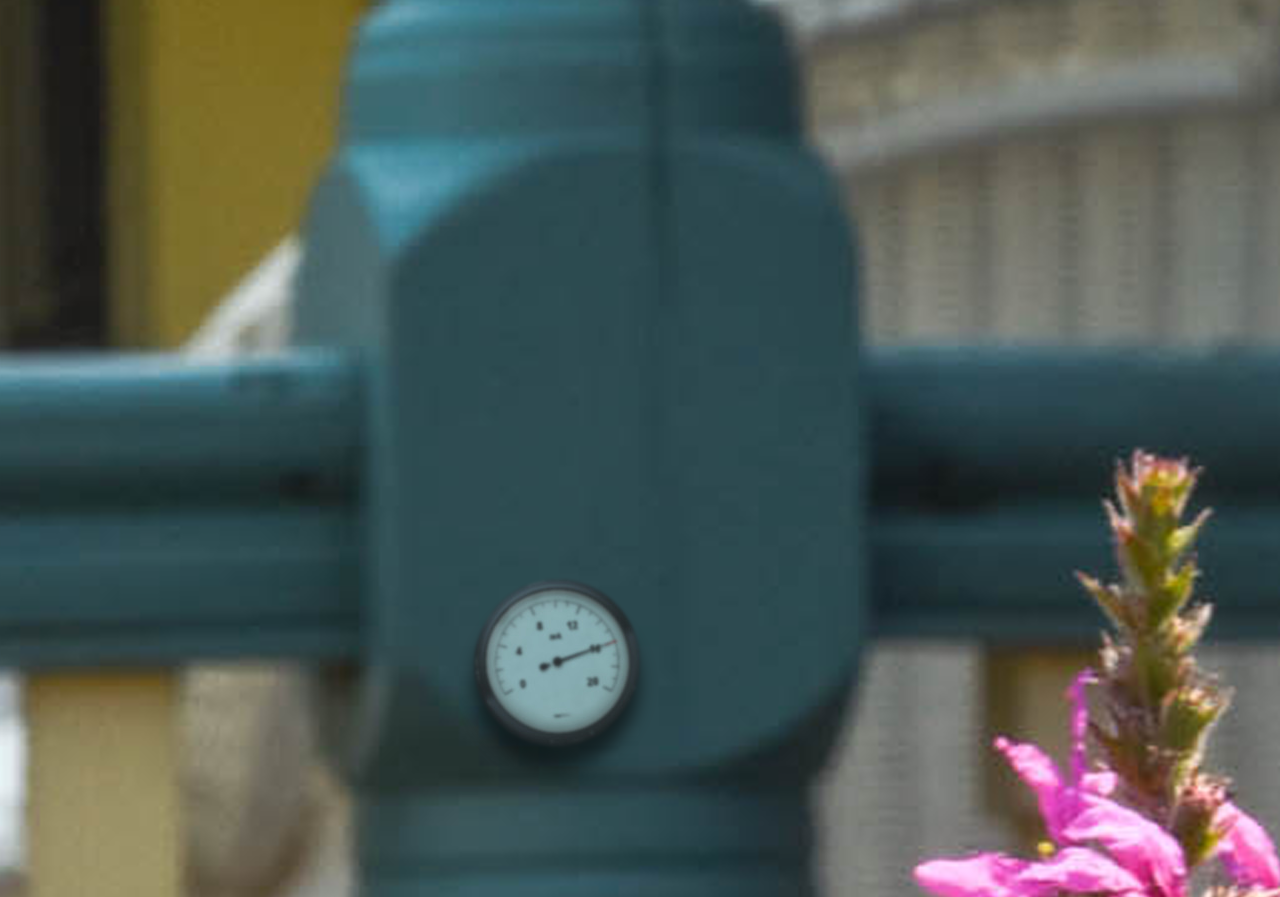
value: 16 (mA)
